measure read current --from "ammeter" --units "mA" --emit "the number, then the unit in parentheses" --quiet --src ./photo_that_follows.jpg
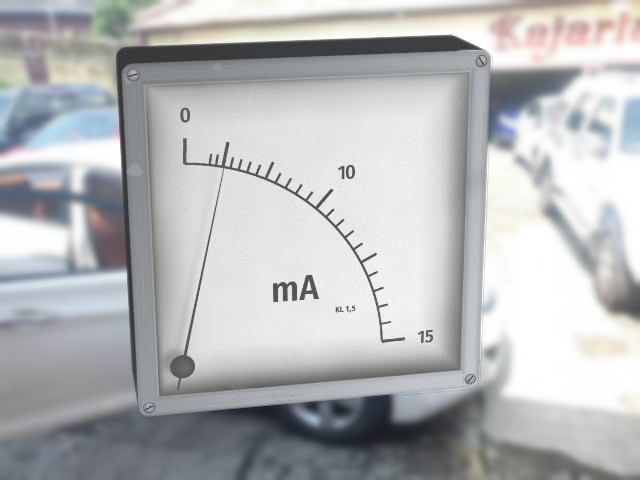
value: 5 (mA)
